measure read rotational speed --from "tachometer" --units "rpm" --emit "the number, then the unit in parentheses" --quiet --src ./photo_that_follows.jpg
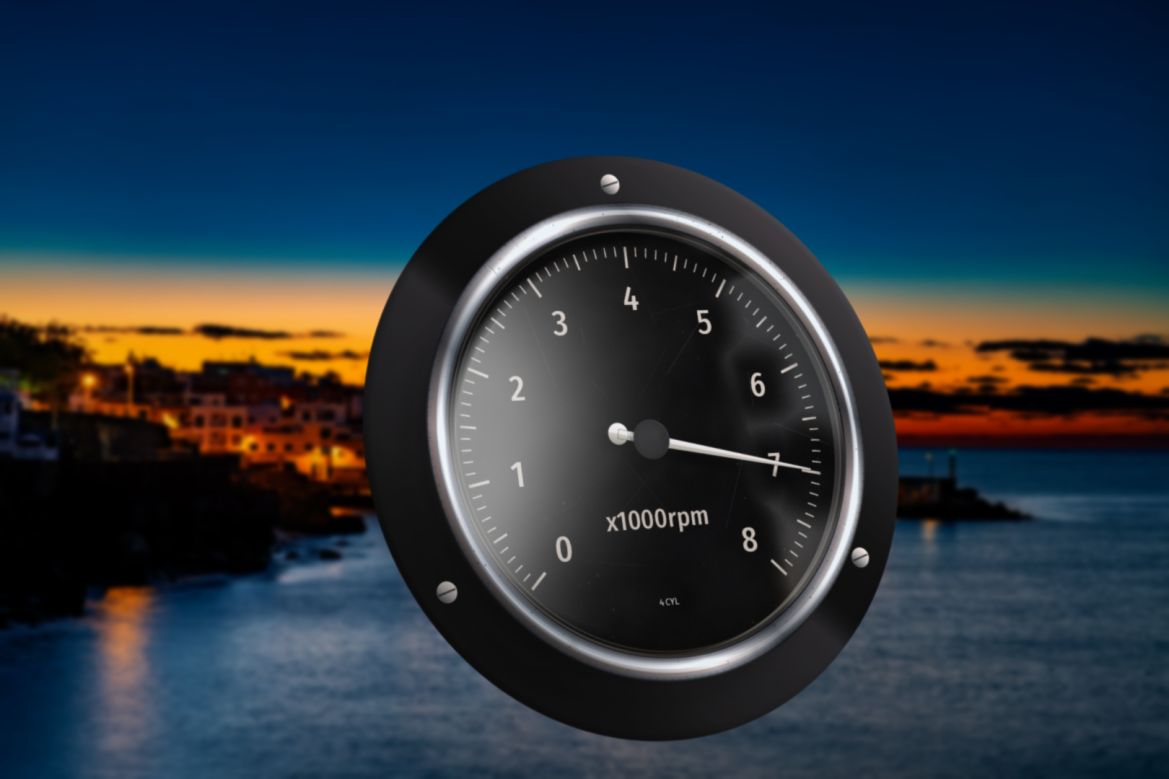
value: 7000 (rpm)
